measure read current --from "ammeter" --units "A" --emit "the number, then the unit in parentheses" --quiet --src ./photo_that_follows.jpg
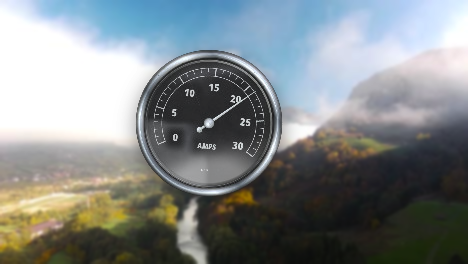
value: 21 (A)
